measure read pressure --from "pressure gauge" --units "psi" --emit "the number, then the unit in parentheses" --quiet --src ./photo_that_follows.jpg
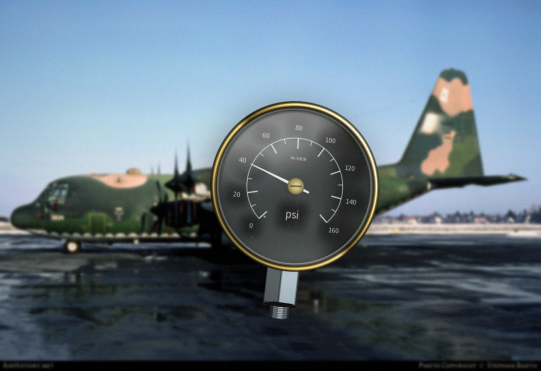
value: 40 (psi)
